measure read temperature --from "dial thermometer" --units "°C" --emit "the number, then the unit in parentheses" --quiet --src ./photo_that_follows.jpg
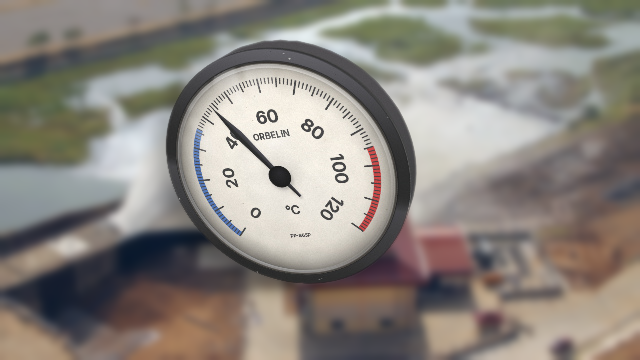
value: 45 (°C)
